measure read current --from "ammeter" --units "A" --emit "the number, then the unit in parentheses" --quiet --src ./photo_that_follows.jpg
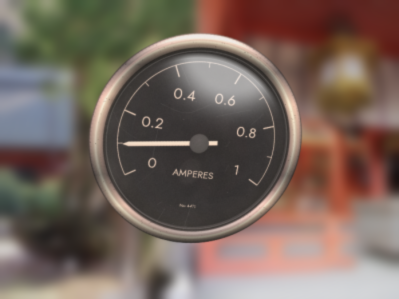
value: 0.1 (A)
